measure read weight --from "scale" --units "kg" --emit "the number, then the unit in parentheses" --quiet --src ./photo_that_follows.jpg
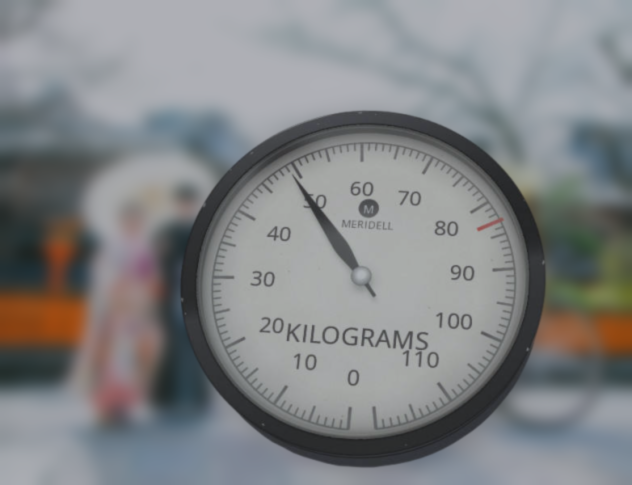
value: 49 (kg)
